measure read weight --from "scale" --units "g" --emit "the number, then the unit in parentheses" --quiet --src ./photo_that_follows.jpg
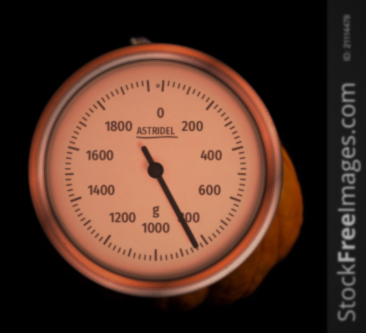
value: 840 (g)
